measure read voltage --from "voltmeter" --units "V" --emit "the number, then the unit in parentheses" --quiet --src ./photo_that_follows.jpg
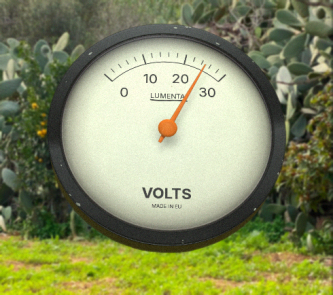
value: 25 (V)
